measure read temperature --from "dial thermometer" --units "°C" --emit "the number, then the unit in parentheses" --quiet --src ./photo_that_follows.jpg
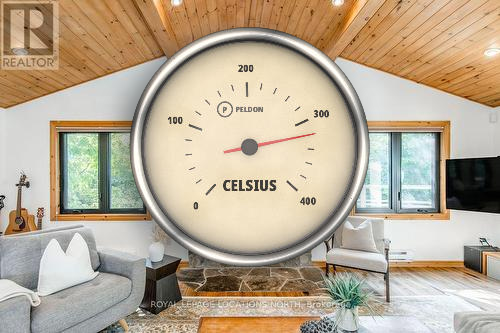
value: 320 (°C)
